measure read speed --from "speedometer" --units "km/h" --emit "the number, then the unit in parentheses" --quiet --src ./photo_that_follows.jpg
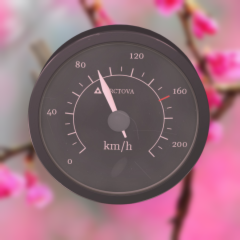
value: 90 (km/h)
